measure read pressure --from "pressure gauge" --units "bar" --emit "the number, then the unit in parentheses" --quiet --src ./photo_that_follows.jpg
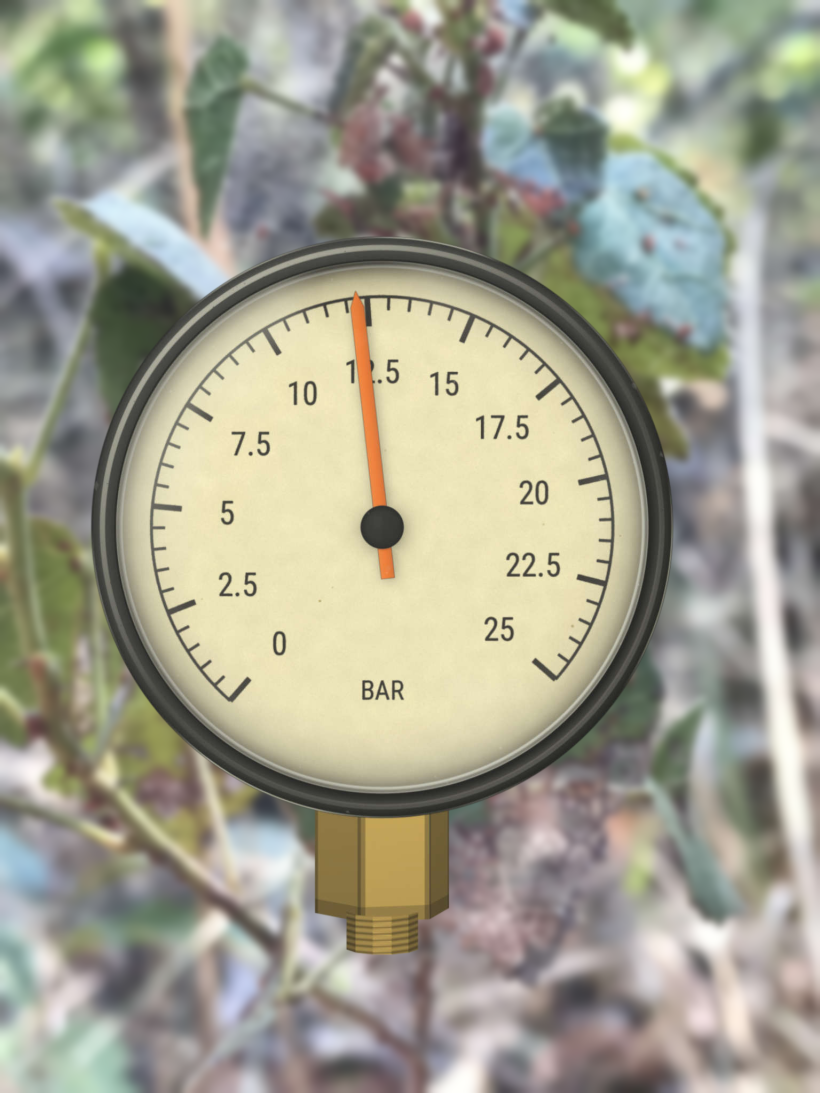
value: 12.25 (bar)
